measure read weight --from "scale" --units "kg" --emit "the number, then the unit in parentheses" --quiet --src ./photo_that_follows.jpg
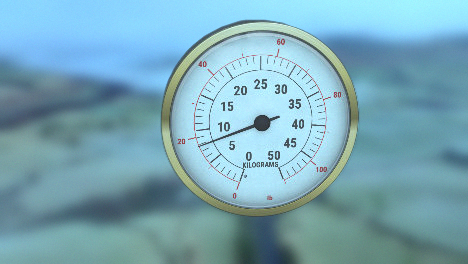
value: 8 (kg)
